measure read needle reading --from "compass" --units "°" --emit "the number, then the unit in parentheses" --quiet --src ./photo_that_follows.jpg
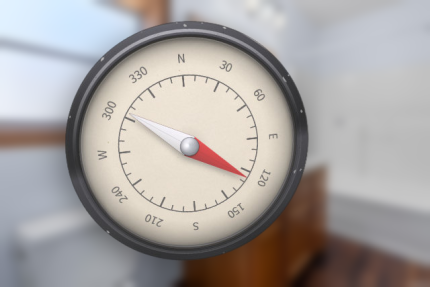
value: 125 (°)
